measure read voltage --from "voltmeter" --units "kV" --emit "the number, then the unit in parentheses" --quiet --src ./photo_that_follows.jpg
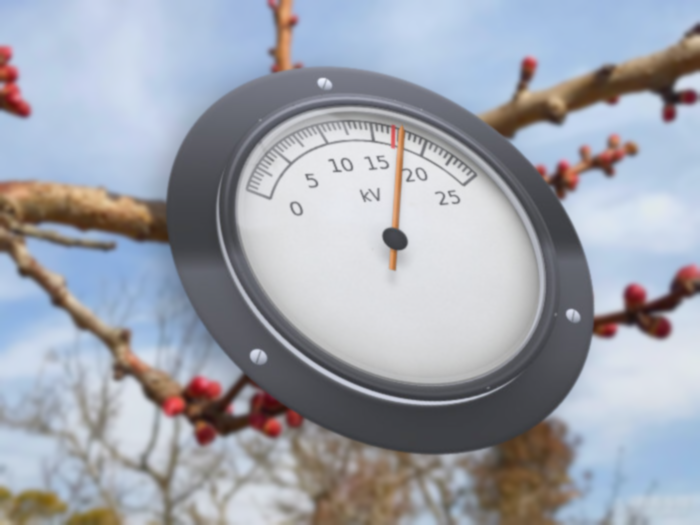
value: 17.5 (kV)
